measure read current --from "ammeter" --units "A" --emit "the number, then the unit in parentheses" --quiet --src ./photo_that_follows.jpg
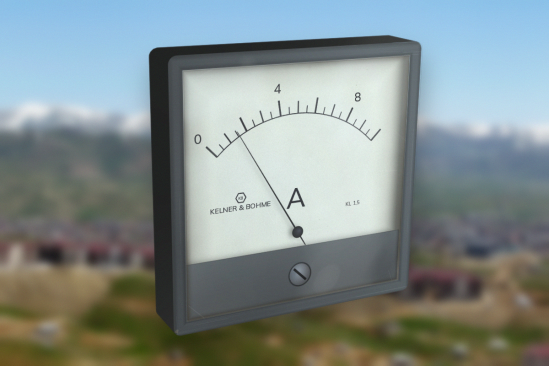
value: 1.5 (A)
